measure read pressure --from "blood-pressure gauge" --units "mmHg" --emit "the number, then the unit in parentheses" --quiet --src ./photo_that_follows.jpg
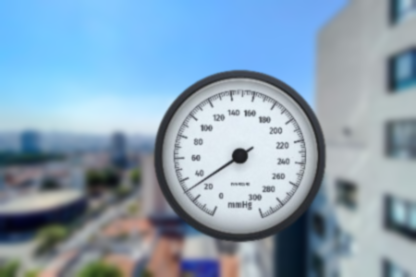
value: 30 (mmHg)
